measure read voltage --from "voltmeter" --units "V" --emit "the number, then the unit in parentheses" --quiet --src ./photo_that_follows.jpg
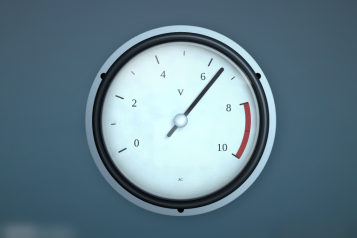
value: 6.5 (V)
